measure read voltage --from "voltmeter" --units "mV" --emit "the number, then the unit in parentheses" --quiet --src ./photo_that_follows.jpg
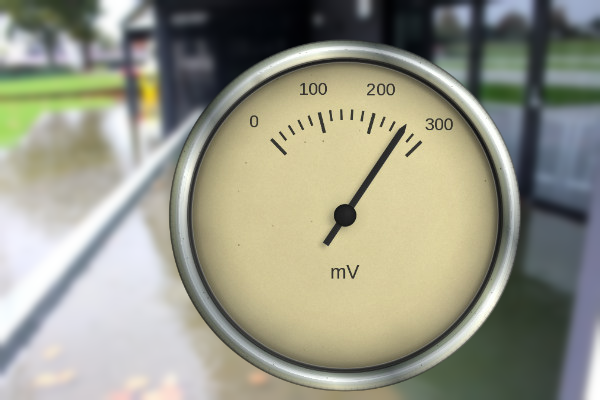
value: 260 (mV)
